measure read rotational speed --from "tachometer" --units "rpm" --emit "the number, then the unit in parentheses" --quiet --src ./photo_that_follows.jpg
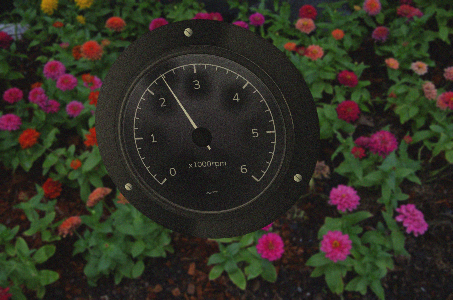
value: 2400 (rpm)
